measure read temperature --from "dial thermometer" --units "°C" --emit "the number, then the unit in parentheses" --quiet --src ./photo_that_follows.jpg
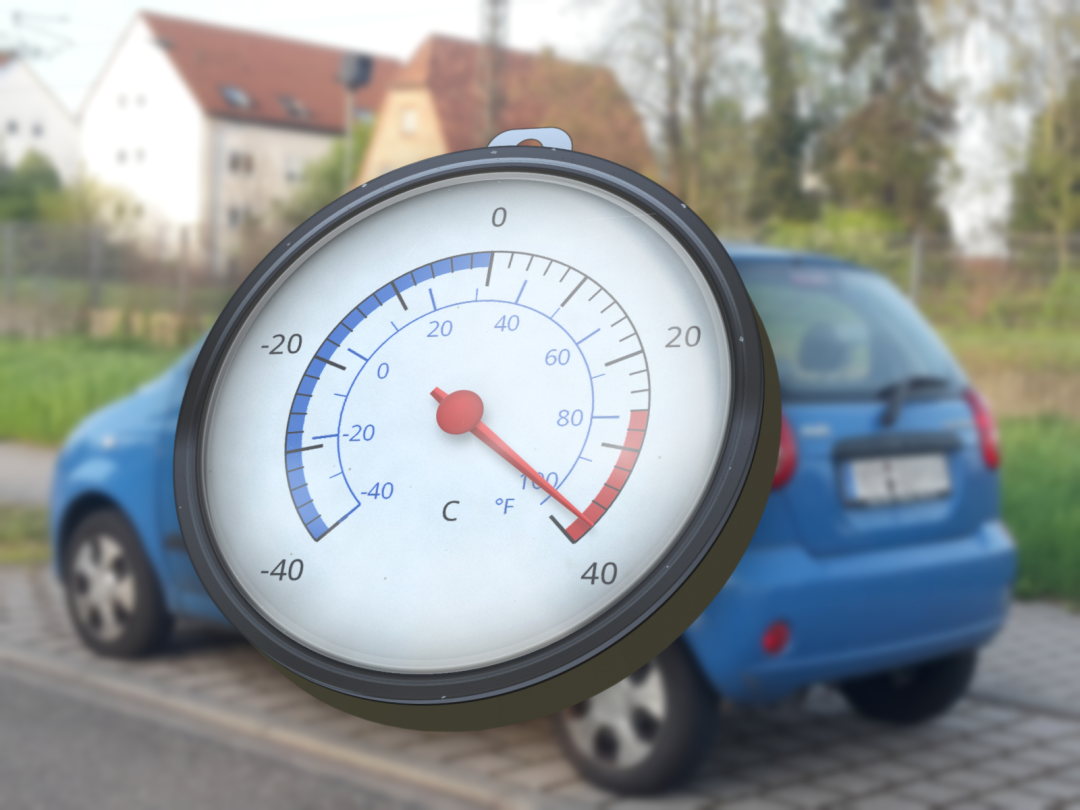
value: 38 (°C)
